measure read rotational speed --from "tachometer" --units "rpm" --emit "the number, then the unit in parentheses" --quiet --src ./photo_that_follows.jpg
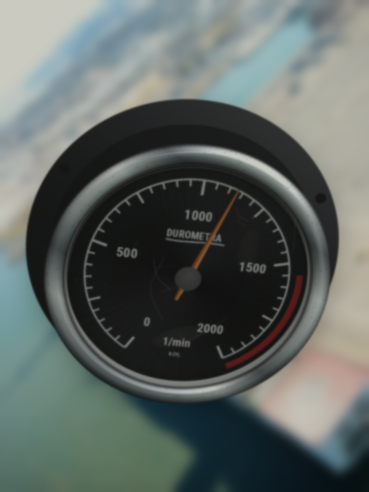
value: 1125 (rpm)
